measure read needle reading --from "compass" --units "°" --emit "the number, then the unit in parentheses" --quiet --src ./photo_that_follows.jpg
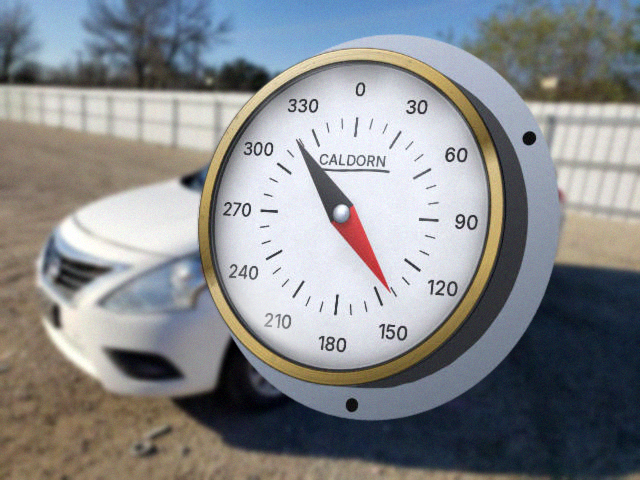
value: 140 (°)
